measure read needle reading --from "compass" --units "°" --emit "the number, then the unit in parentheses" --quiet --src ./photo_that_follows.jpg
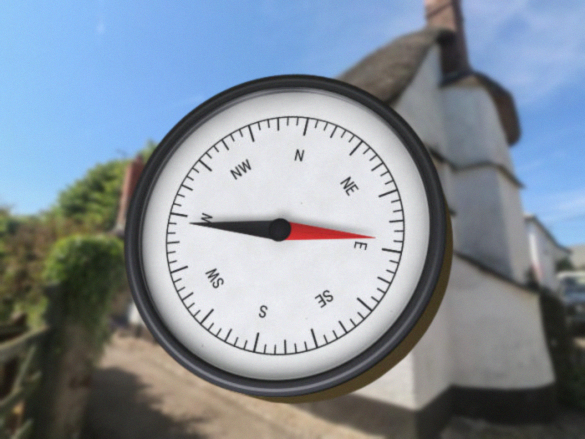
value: 85 (°)
